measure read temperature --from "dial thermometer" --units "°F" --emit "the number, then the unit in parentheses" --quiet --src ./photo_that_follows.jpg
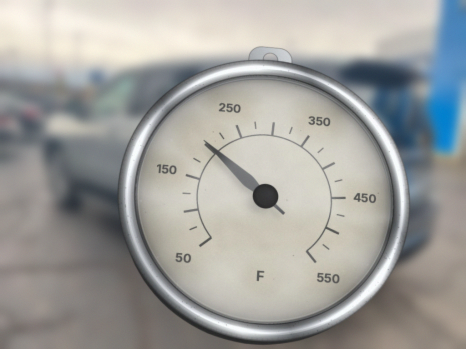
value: 200 (°F)
